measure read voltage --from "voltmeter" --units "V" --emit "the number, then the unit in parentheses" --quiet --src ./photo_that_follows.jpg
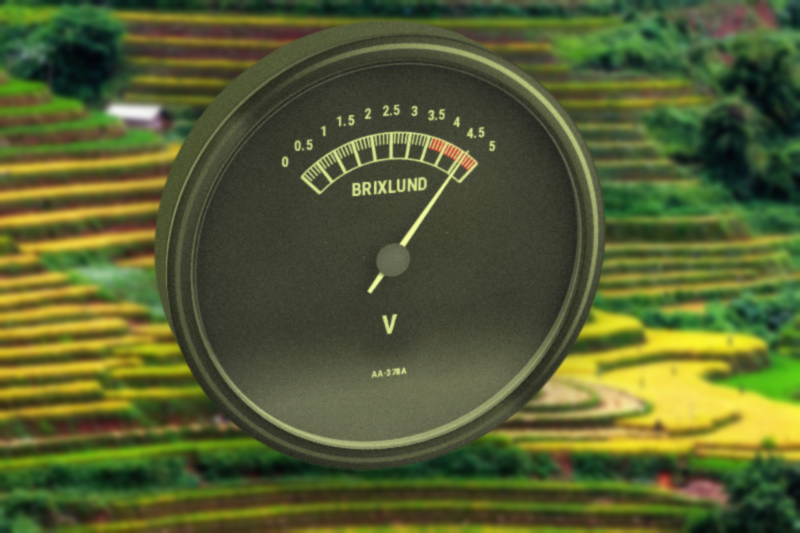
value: 4.5 (V)
